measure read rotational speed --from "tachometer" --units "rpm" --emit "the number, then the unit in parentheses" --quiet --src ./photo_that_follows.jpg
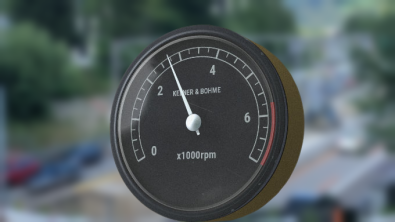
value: 2750 (rpm)
